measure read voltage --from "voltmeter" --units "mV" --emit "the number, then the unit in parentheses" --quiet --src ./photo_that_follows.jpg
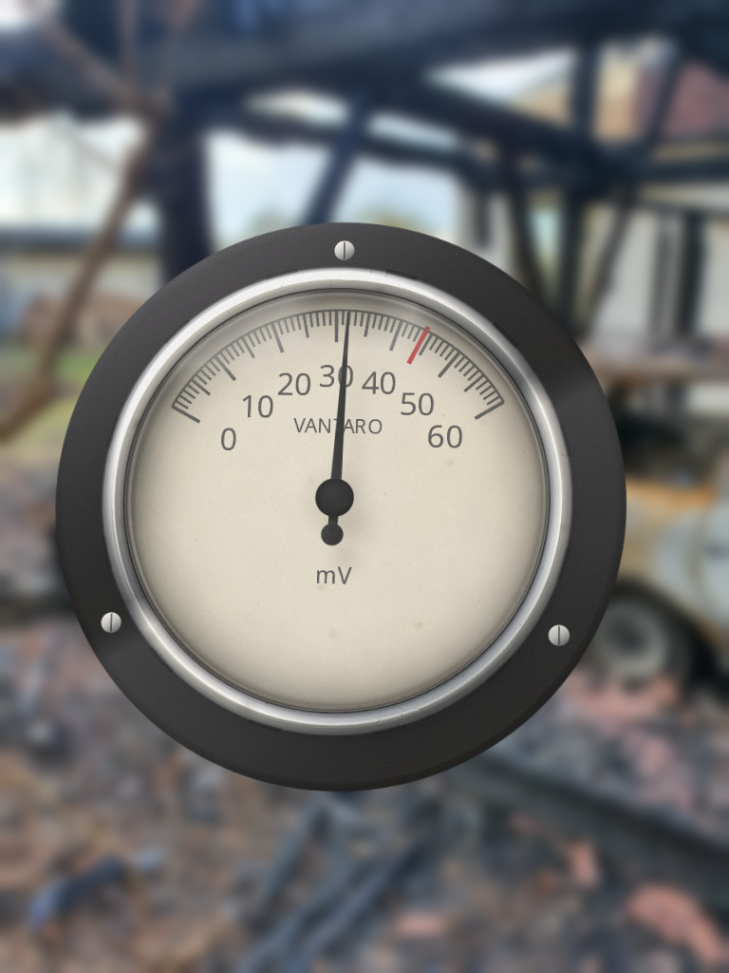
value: 32 (mV)
